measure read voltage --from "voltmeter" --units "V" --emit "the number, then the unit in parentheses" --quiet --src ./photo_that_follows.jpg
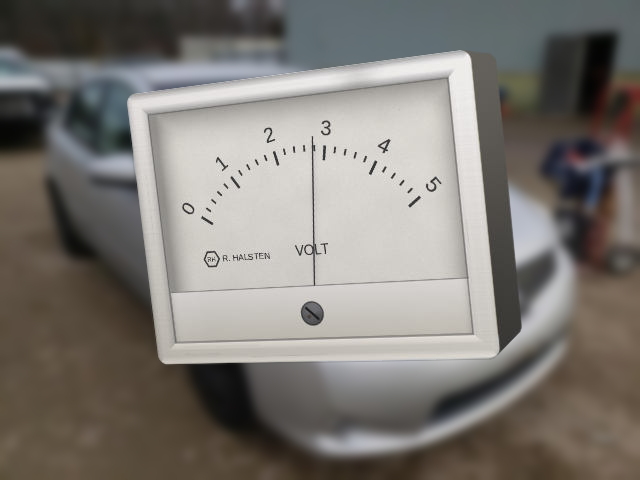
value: 2.8 (V)
